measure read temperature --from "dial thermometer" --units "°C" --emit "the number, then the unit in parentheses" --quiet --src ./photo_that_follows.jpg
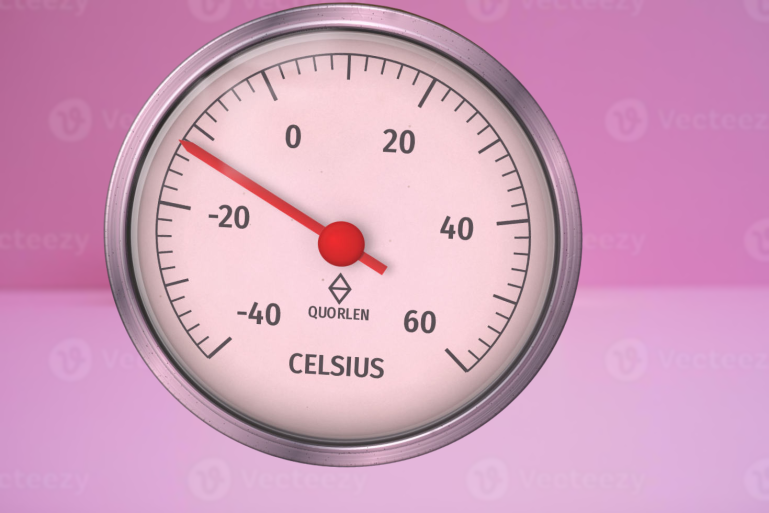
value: -12 (°C)
